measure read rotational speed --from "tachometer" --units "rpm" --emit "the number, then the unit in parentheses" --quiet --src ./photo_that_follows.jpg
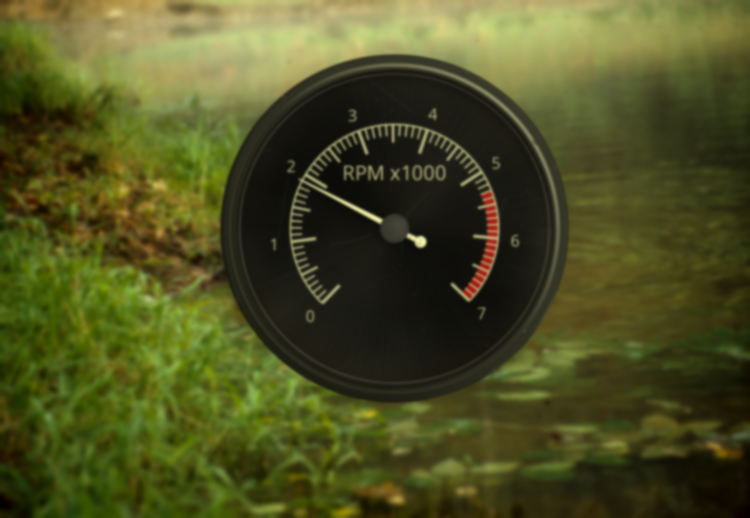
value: 1900 (rpm)
